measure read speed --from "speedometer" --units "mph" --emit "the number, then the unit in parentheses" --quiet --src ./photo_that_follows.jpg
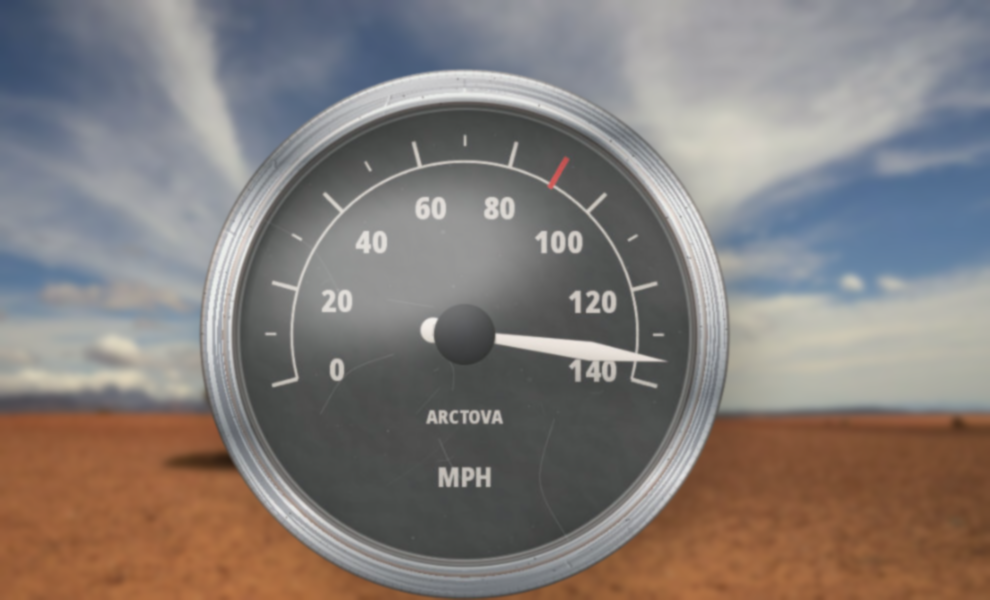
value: 135 (mph)
